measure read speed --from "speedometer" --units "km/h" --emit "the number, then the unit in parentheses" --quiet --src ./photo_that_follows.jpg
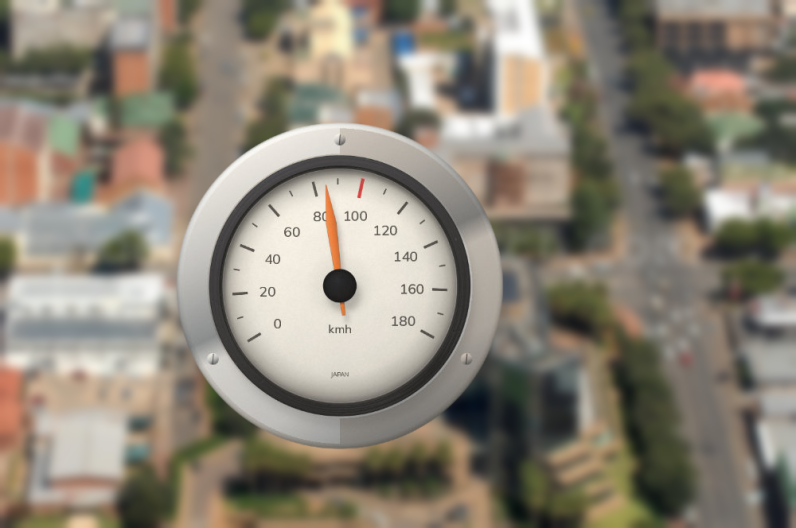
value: 85 (km/h)
